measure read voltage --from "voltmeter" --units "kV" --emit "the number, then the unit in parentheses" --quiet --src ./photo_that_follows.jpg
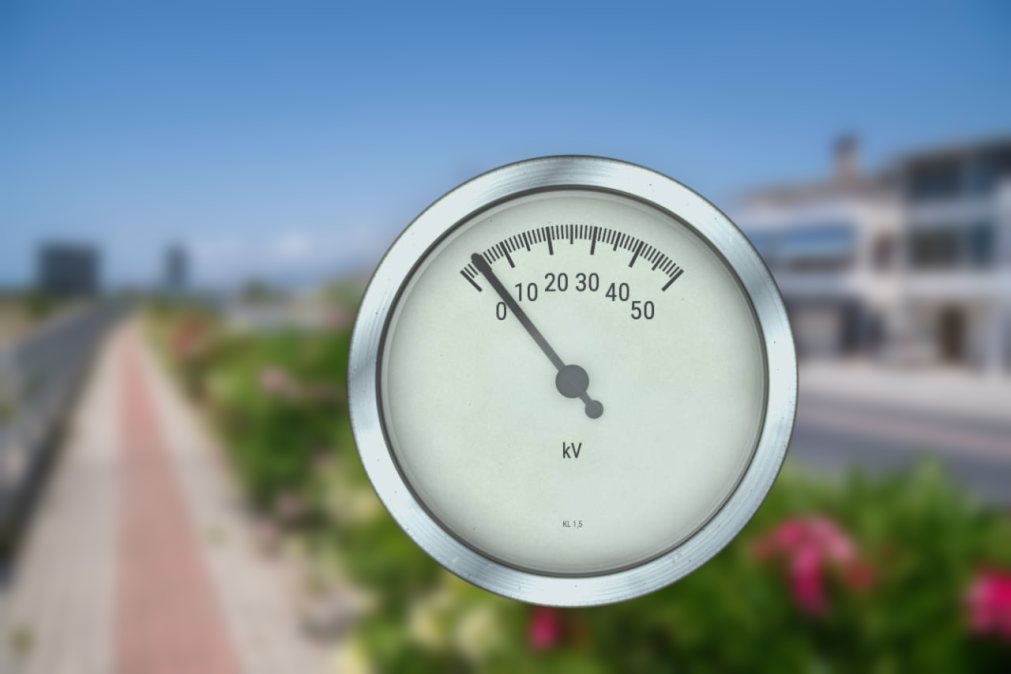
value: 4 (kV)
